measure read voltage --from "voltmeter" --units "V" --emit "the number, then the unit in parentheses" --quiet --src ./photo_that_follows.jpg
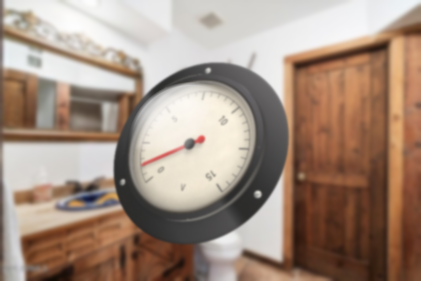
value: 1 (V)
